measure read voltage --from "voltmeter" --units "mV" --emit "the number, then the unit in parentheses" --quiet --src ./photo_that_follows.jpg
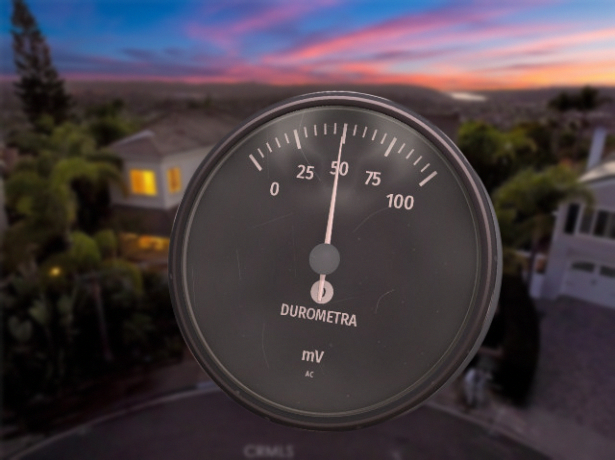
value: 50 (mV)
